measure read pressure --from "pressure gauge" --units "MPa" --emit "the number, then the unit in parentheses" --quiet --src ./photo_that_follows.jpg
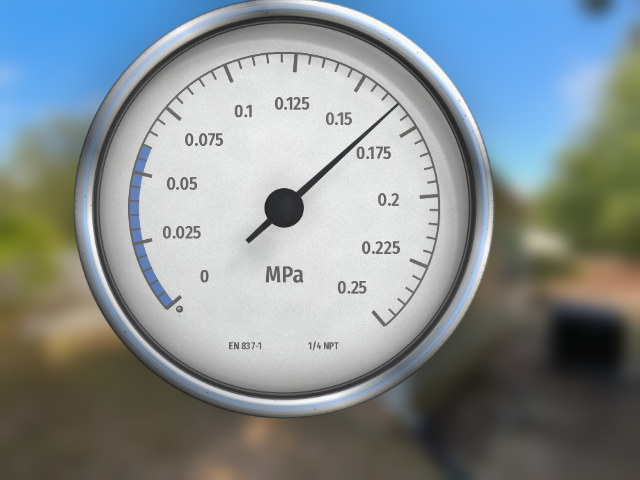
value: 0.165 (MPa)
